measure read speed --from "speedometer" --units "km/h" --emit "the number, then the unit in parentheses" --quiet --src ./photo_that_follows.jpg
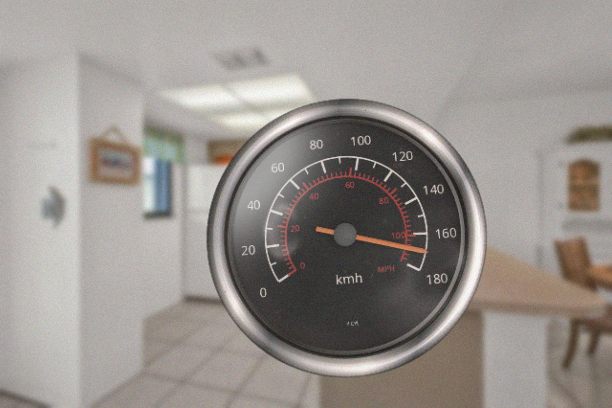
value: 170 (km/h)
